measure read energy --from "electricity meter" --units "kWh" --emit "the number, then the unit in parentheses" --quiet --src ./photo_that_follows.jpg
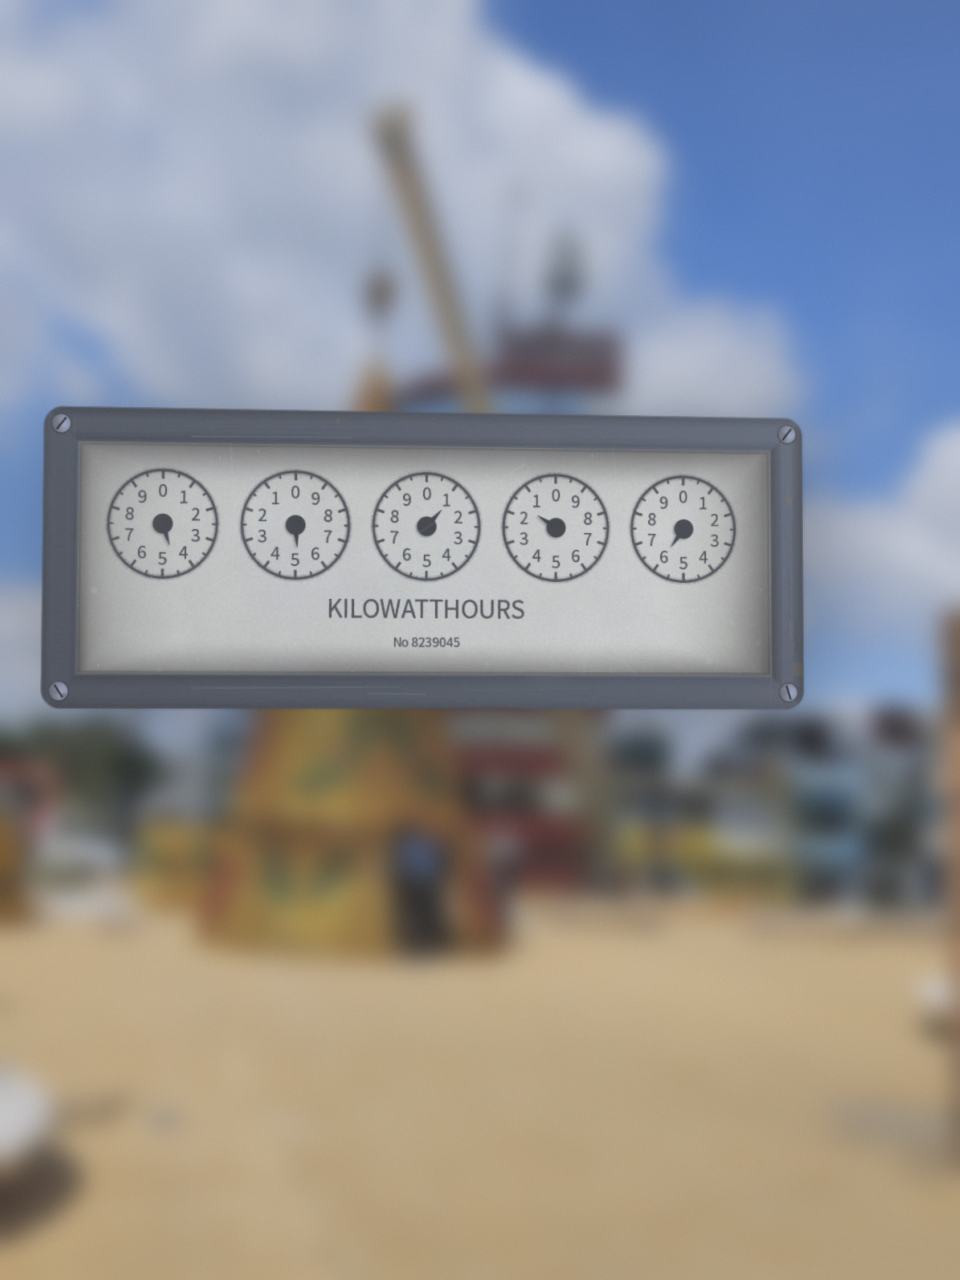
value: 45116 (kWh)
